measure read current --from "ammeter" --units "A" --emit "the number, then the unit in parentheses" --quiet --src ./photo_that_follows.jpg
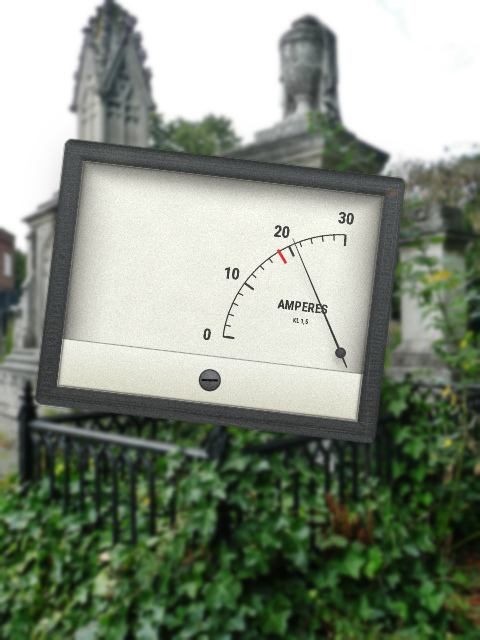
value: 21 (A)
